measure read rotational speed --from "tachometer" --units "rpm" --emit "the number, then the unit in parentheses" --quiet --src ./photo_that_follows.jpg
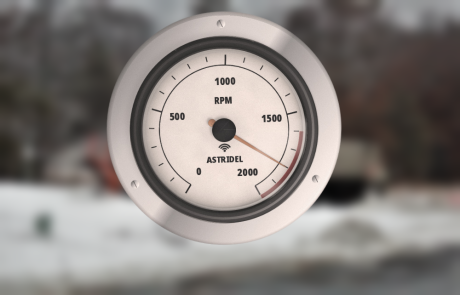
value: 1800 (rpm)
